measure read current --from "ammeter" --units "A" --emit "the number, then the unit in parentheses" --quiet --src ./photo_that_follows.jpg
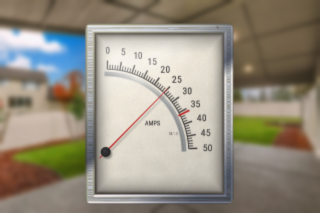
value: 25 (A)
